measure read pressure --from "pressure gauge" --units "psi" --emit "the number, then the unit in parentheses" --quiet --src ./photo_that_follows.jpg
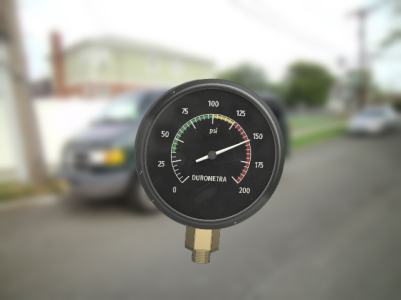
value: 150 (psi)
